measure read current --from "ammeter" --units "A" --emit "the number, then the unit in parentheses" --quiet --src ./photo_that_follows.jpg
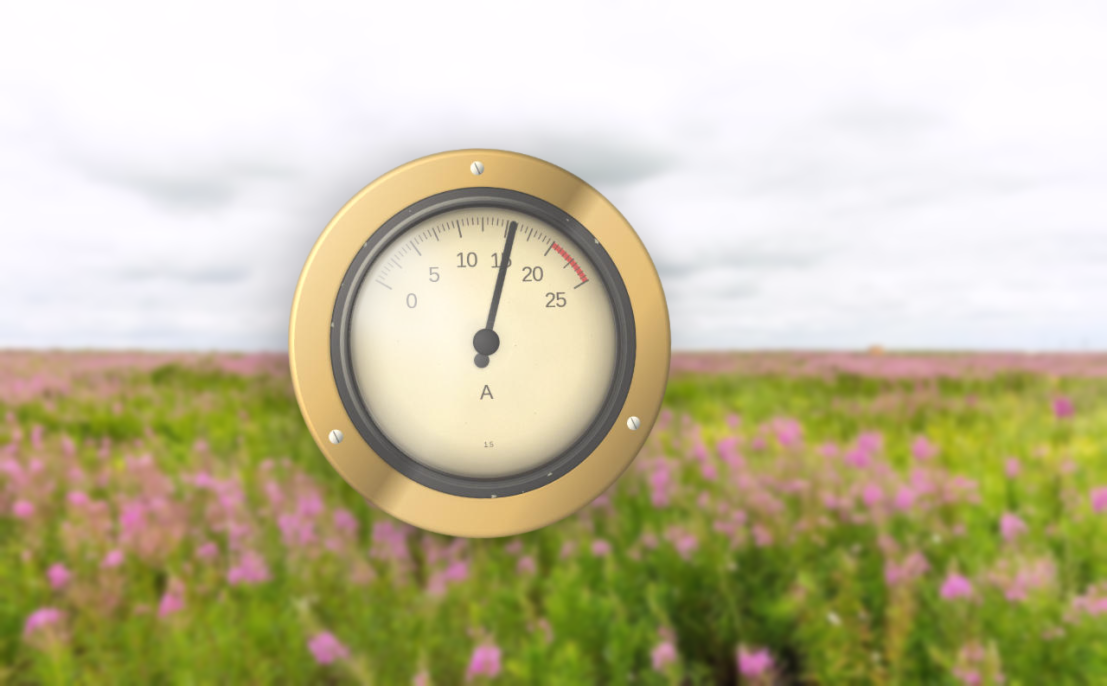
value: 15.5 (A)
